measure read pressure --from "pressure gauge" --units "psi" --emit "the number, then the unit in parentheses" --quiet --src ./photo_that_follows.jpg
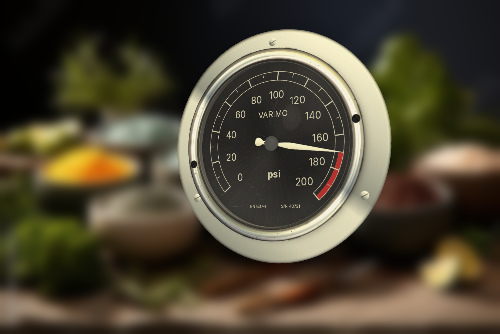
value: 170 (psi)
